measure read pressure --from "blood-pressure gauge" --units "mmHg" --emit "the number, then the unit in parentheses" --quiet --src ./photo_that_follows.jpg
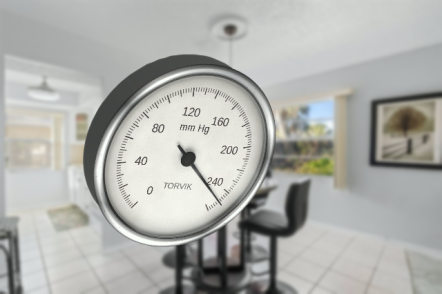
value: 250 (mmHg)
